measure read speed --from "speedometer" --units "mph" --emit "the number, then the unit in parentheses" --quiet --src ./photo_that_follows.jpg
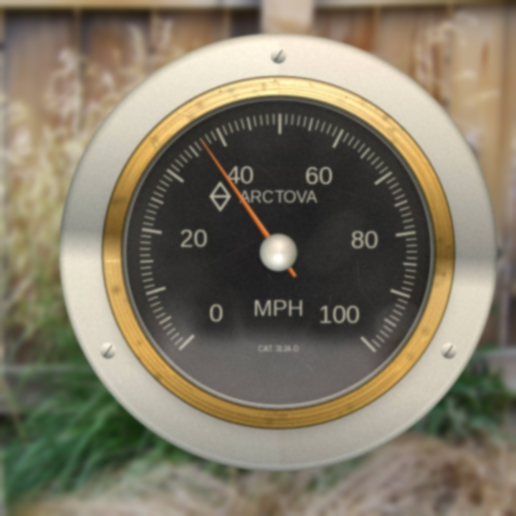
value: 37 (mph)
